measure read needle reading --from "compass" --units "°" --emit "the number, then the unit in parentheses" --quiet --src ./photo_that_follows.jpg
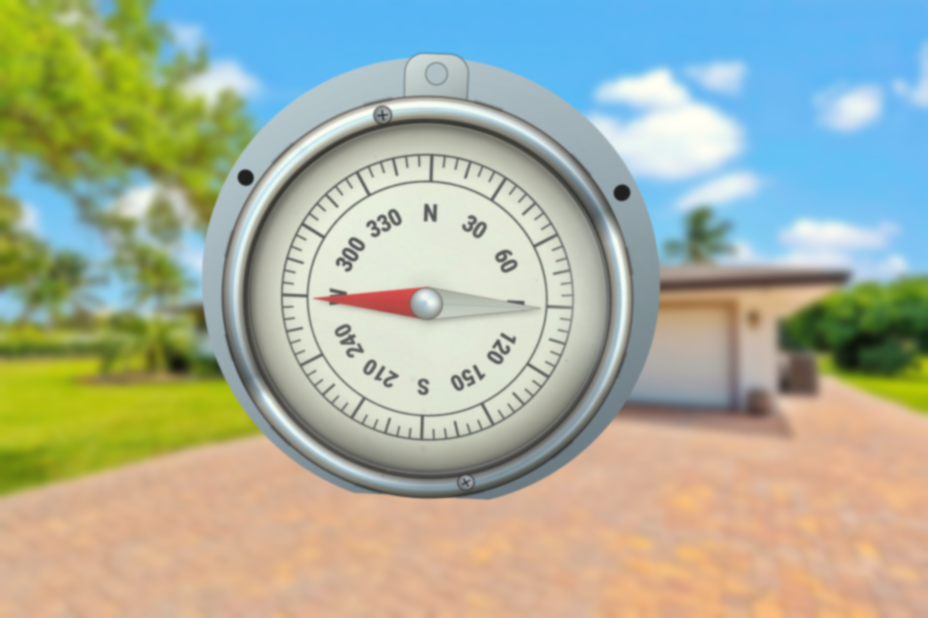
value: 270 (°)
